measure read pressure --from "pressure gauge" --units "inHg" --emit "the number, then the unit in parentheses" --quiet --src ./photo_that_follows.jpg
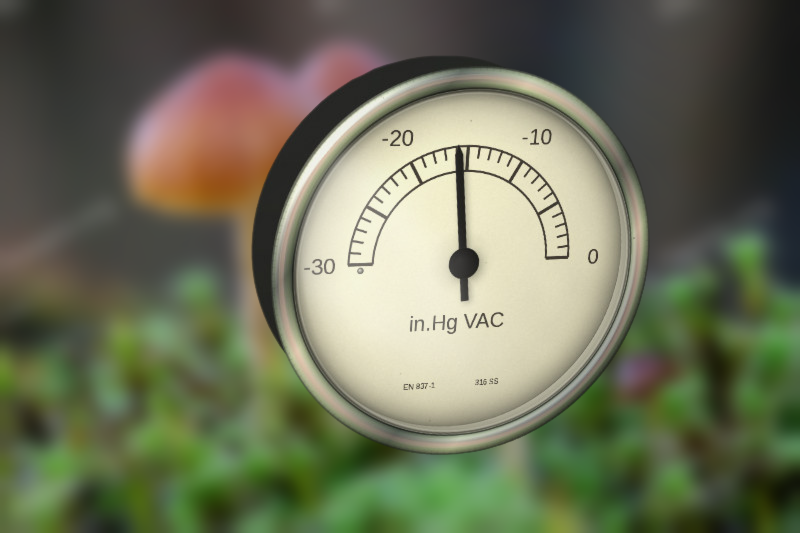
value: -16 (inHg)
